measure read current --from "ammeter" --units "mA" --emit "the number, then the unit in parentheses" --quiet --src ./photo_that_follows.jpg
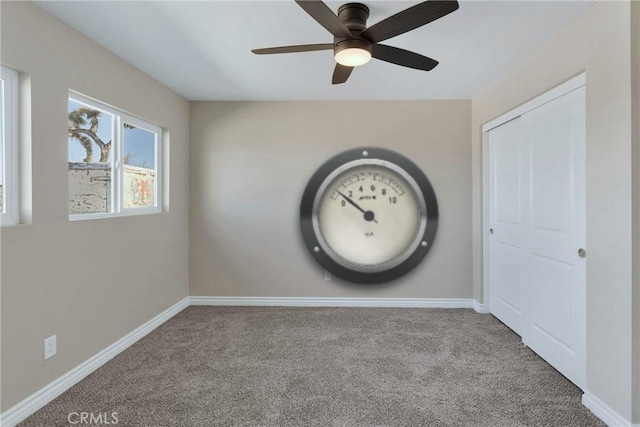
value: 1 (mA)
